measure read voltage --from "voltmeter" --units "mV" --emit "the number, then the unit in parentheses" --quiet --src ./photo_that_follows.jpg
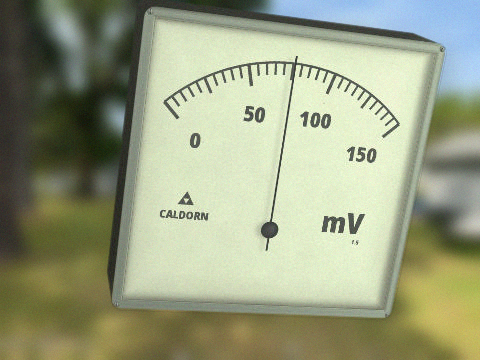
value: 75 (mV)
